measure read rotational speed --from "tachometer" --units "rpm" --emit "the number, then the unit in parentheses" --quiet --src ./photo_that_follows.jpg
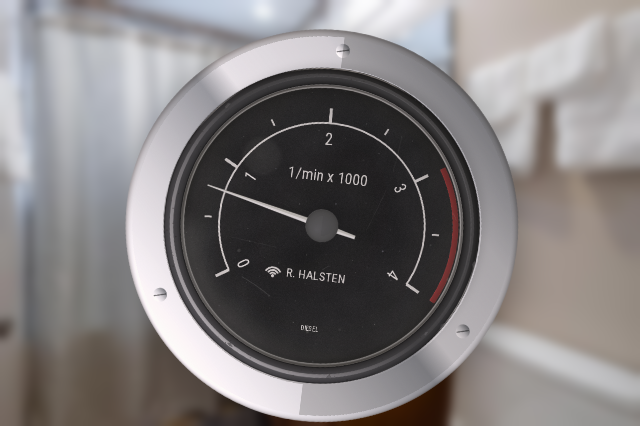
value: 750 (rpm)
